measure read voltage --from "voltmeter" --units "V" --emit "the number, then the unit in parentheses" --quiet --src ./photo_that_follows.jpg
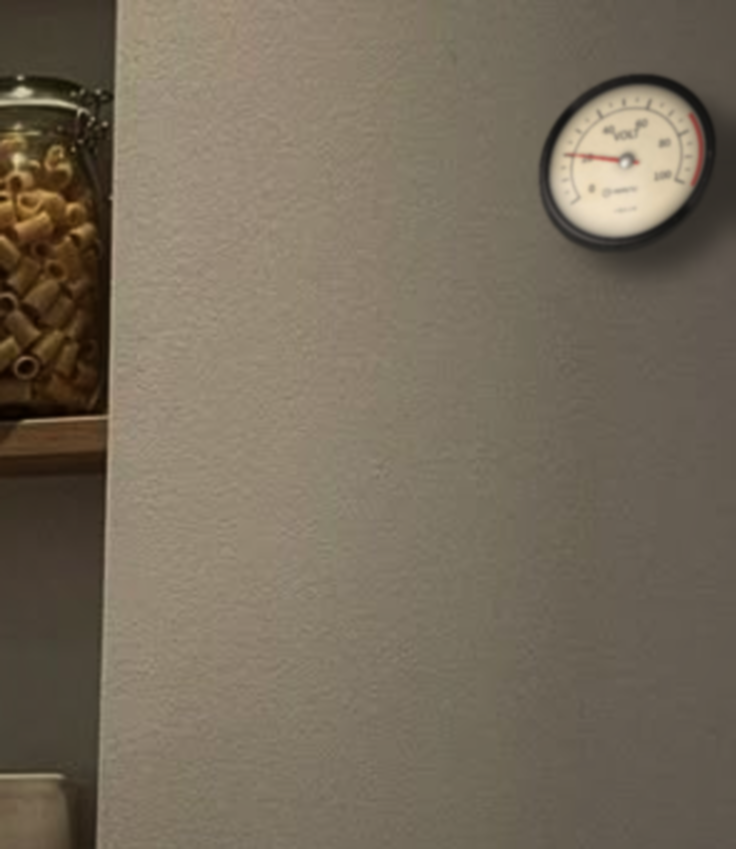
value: 20 (V)
